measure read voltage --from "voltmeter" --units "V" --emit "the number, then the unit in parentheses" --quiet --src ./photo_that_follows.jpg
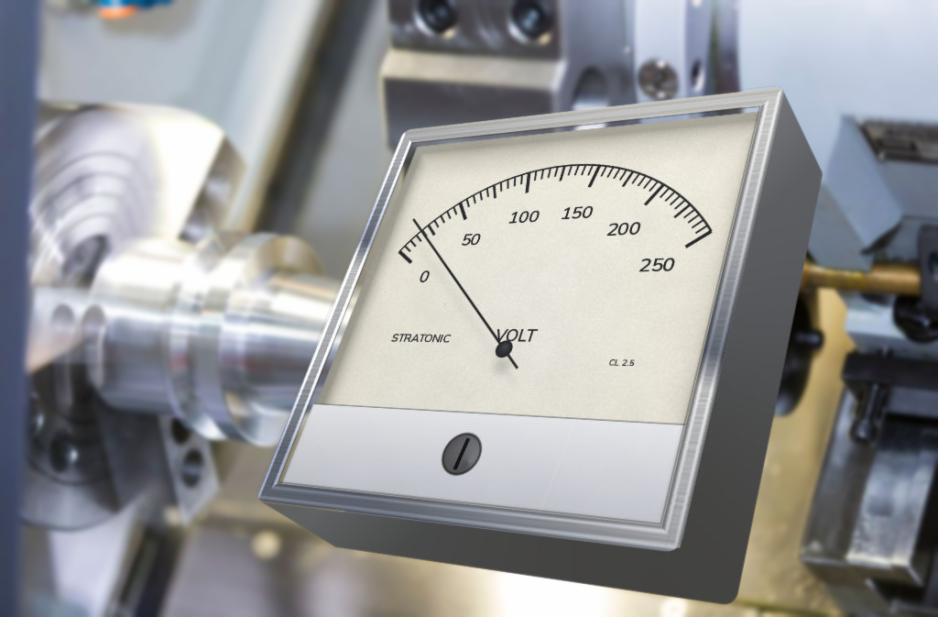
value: 20 (V)
